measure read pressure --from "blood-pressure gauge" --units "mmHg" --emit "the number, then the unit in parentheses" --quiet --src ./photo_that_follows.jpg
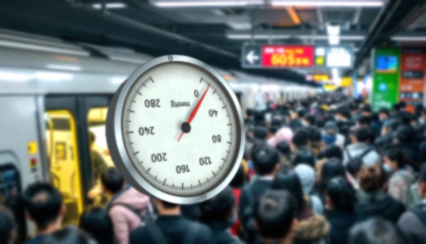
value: 10 (mmHg)
